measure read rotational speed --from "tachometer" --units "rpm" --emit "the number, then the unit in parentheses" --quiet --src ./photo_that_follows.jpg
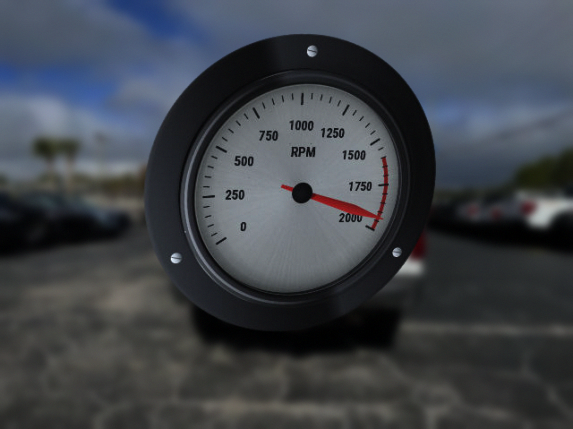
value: 1925 (rpm)
